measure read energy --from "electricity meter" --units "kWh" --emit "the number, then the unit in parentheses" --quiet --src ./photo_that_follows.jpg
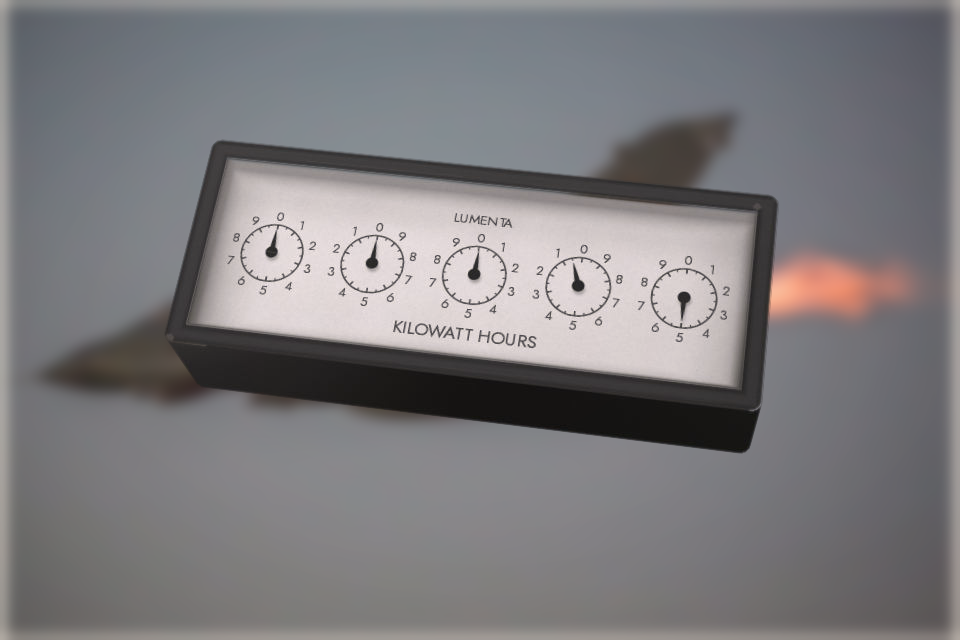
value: 5 (kWh)
